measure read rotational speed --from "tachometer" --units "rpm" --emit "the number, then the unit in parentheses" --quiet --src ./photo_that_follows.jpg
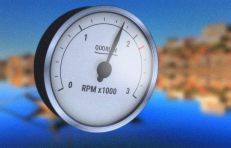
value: 1700 (rpm)
